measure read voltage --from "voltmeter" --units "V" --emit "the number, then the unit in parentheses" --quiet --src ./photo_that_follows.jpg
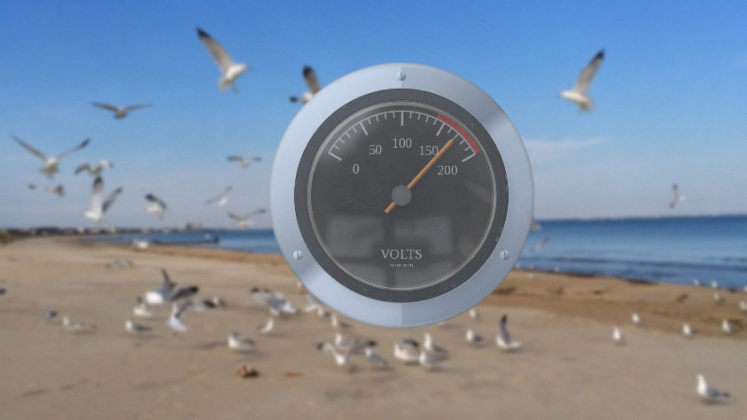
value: 170 (V)
